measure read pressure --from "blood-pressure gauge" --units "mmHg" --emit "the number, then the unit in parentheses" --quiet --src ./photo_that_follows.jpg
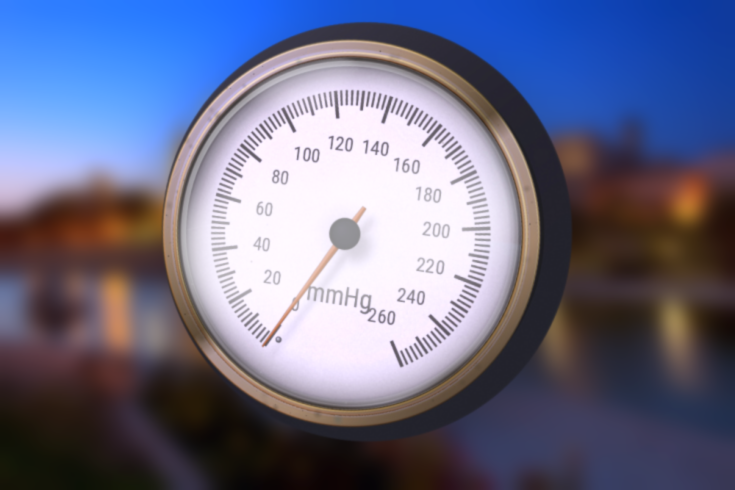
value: 0 (mmHg)
